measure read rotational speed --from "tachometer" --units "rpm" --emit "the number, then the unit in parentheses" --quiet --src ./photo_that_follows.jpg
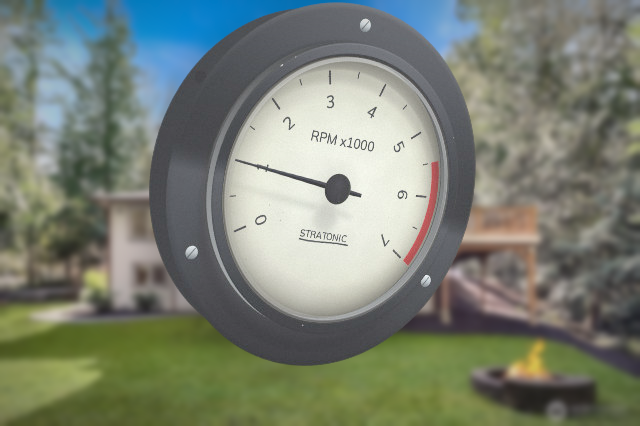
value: 1000 (rpm)
